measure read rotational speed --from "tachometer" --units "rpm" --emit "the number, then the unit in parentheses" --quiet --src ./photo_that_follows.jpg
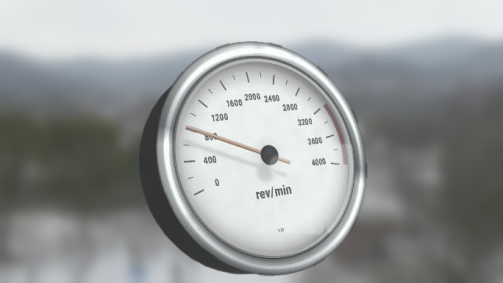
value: 800 (rpm)
